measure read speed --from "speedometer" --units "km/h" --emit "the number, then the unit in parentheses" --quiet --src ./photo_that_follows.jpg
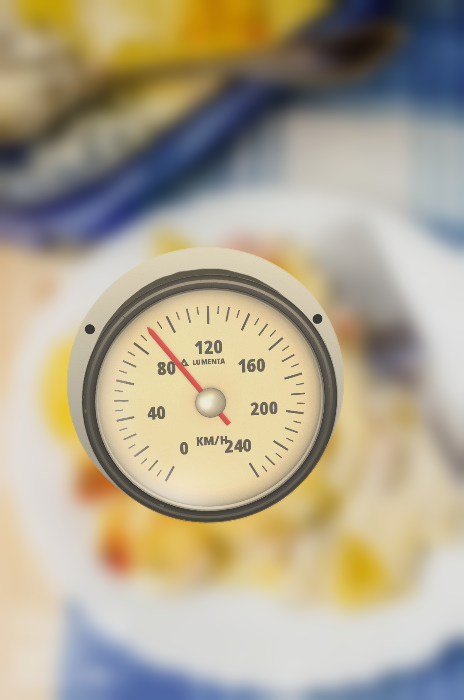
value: 90 (km/h)
